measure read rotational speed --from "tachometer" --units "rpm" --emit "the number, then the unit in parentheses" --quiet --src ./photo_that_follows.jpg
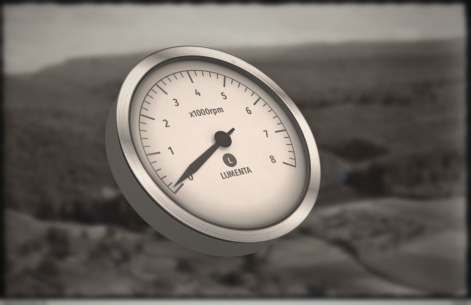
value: 100 (rpm)
